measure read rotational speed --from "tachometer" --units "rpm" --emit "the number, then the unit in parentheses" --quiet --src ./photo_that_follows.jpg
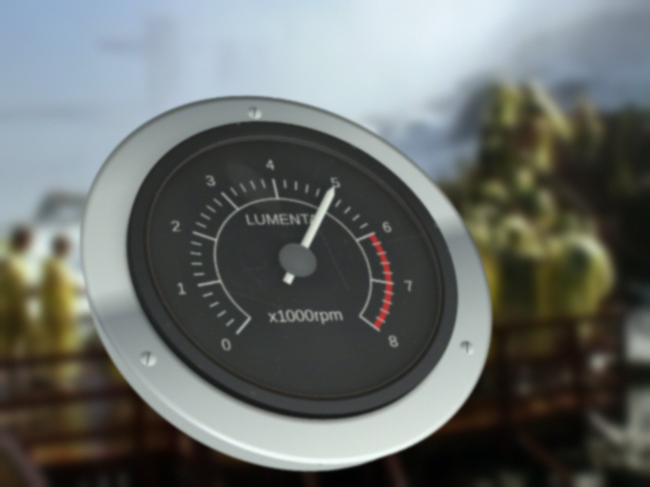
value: 5000 (rpm)
